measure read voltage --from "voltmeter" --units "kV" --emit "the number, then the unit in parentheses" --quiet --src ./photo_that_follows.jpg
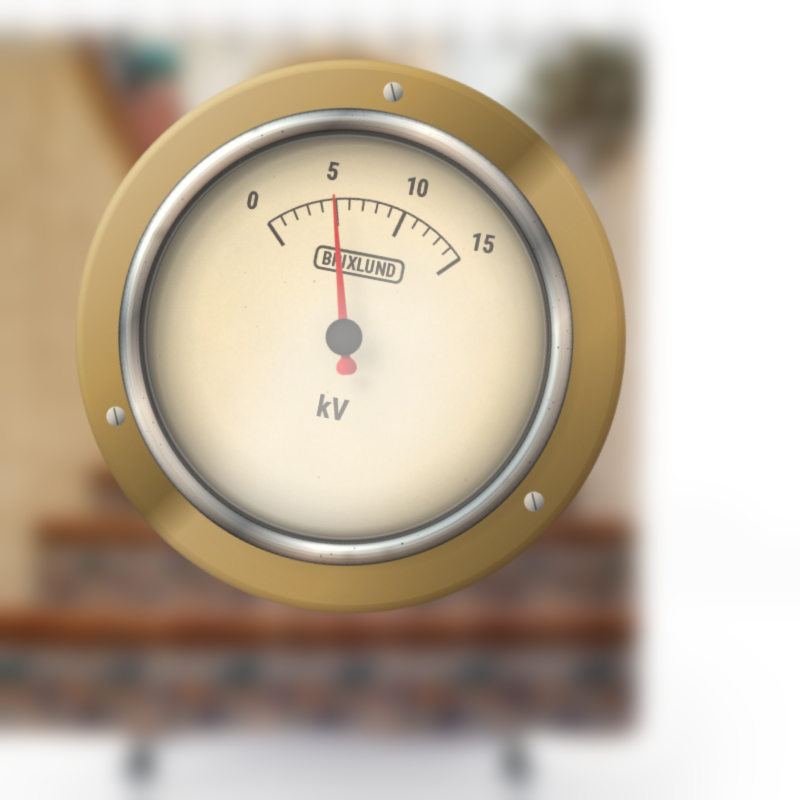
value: 5 (kV)
